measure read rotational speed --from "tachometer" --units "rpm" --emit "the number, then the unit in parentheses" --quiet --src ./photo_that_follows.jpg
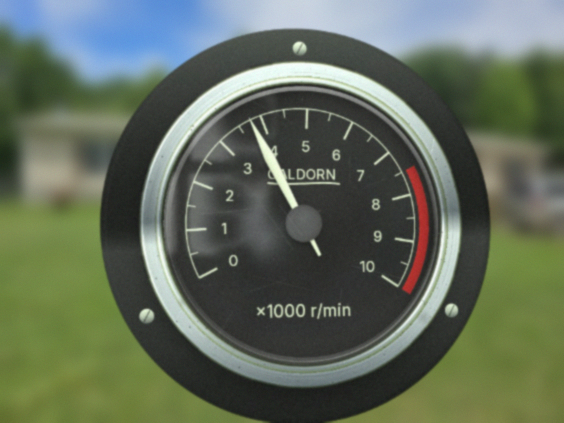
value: 3750 (rpm)
